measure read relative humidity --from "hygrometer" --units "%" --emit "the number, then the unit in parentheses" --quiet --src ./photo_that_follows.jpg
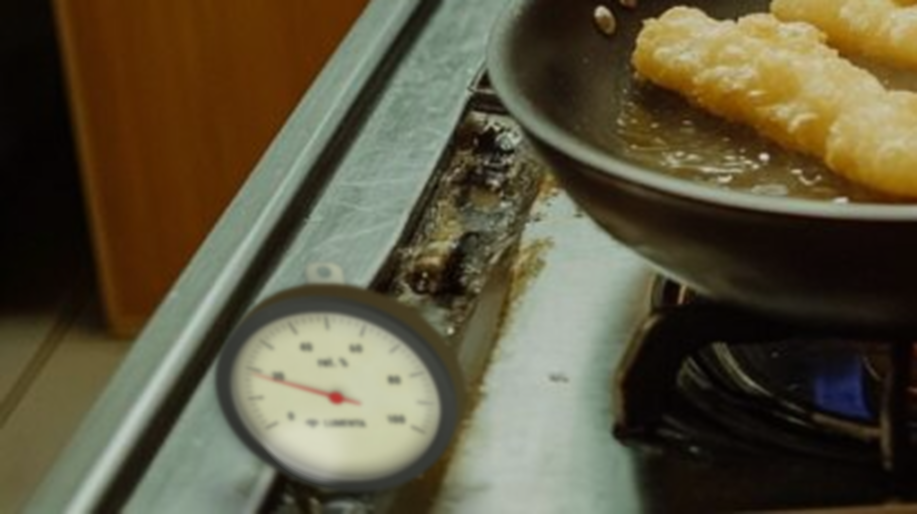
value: 20 (%)
